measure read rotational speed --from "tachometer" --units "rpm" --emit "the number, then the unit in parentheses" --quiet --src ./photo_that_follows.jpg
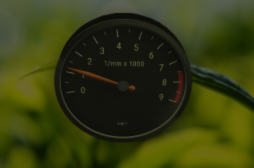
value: 1250 (rpm)
